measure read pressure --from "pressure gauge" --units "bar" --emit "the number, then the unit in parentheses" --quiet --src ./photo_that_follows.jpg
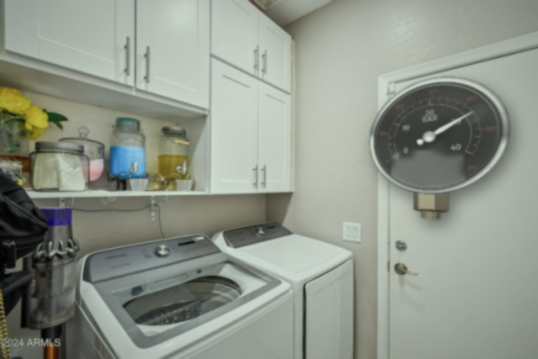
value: 30 (bar)
